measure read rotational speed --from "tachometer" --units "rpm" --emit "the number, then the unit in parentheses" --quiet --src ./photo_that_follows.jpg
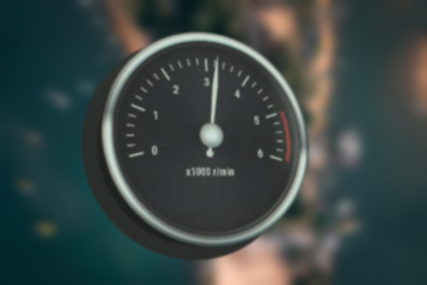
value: 3200 (rpm)
